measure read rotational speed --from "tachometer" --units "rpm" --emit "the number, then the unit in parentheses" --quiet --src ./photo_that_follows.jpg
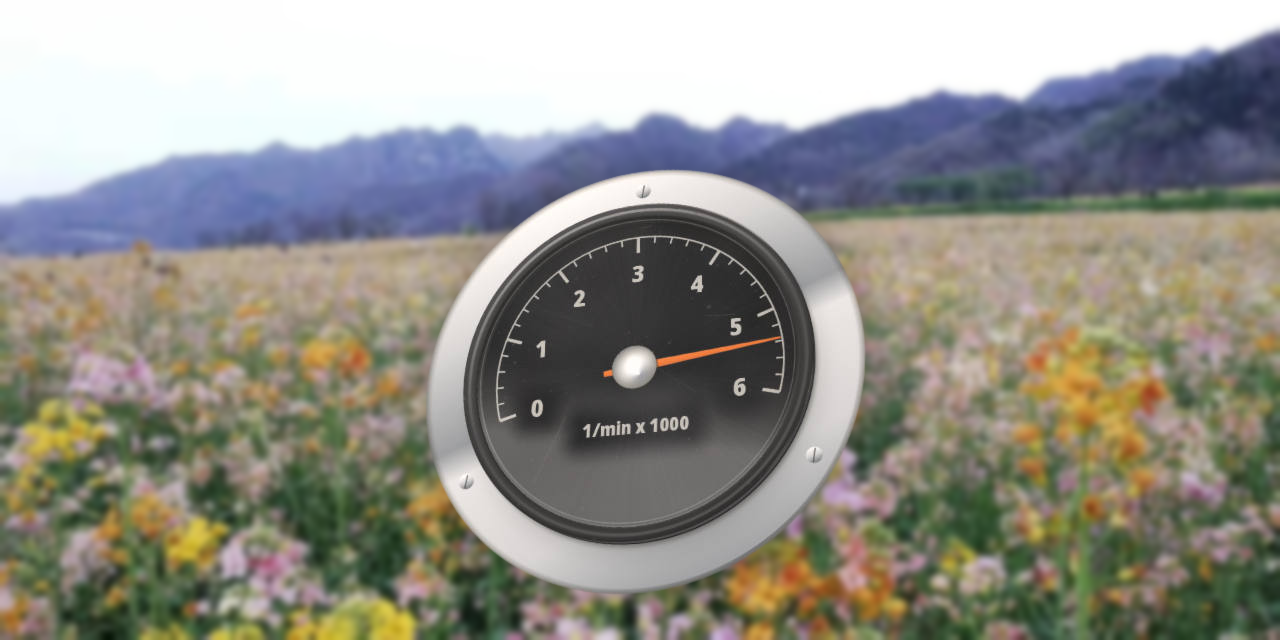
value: 5400 (rpm)
